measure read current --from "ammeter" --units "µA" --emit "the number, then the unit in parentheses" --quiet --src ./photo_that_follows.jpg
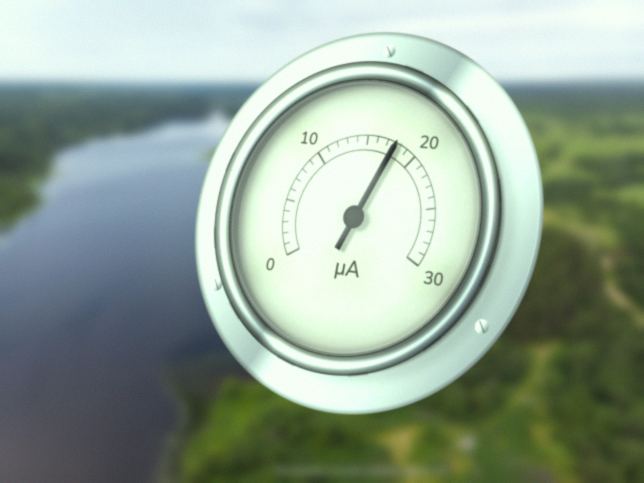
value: 18 (µA)
